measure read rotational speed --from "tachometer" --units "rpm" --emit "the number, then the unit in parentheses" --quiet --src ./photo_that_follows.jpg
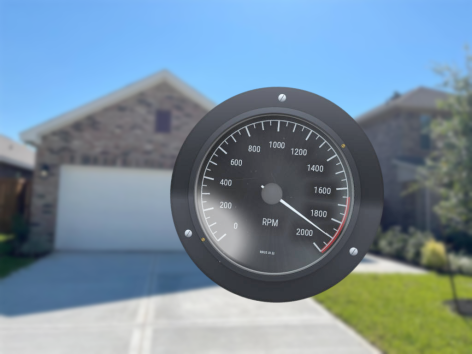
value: 1900 (rpm)
